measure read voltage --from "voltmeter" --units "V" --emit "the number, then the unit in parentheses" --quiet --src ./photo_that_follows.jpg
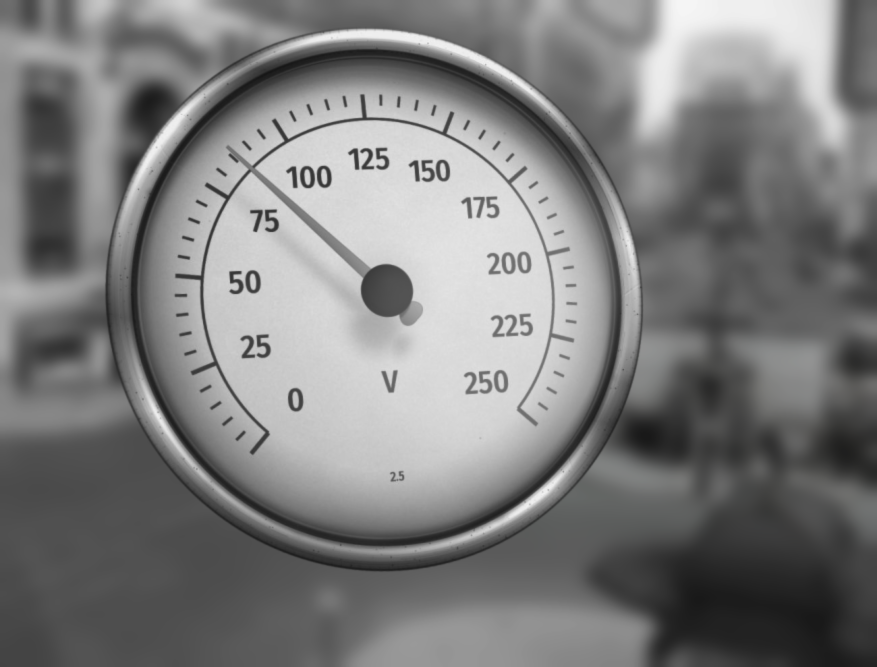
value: 85 (V)
